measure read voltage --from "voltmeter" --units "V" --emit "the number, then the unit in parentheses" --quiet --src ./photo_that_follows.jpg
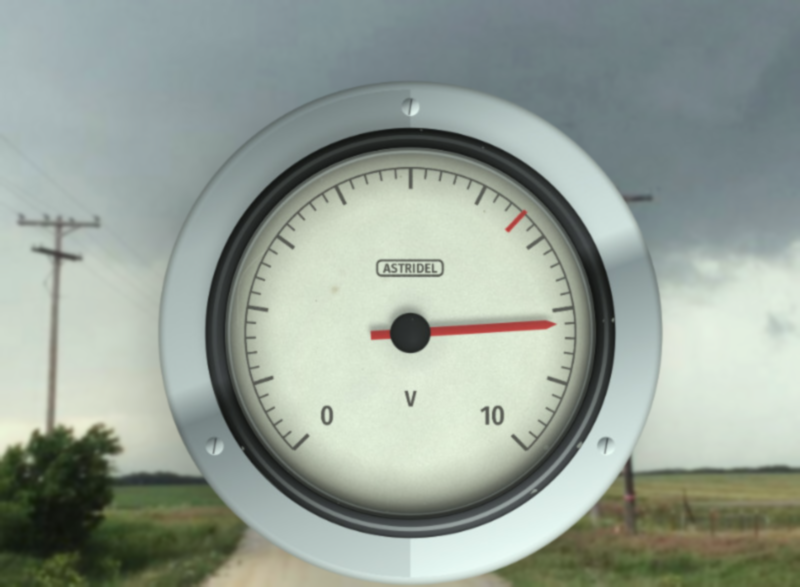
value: 8.2 (V)
